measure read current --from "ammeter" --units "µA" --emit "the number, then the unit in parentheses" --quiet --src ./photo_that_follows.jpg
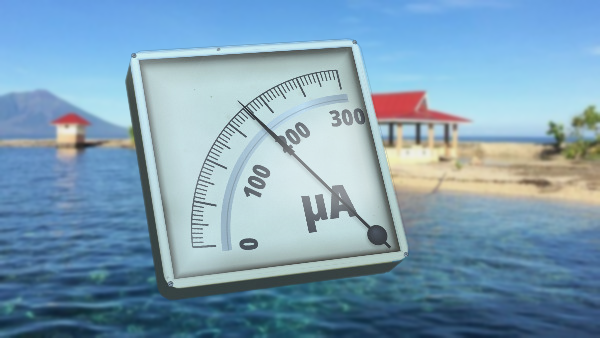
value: 175 (µA)
